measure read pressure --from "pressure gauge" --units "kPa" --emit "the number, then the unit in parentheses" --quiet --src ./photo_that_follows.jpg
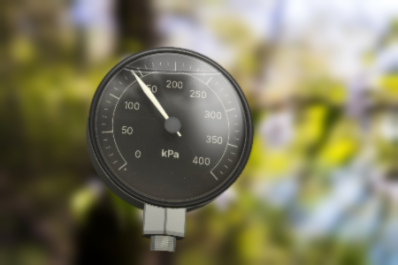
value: 140 (kPa)
